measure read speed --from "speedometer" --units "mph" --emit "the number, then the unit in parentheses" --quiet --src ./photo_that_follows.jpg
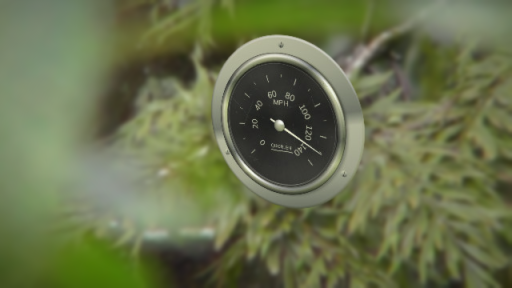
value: 130 (mph)
